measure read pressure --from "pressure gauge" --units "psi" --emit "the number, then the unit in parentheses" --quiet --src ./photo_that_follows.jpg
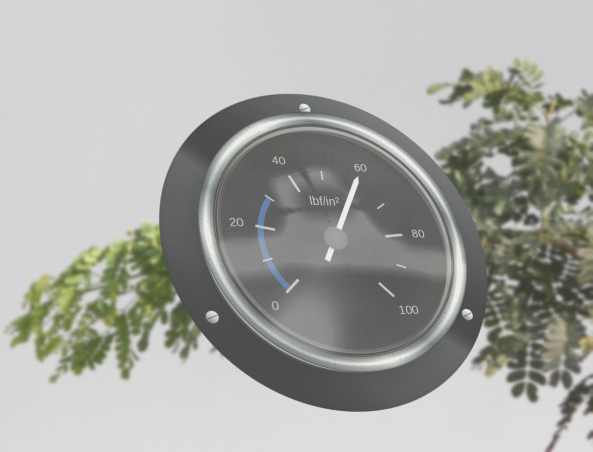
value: 60 (psi)
